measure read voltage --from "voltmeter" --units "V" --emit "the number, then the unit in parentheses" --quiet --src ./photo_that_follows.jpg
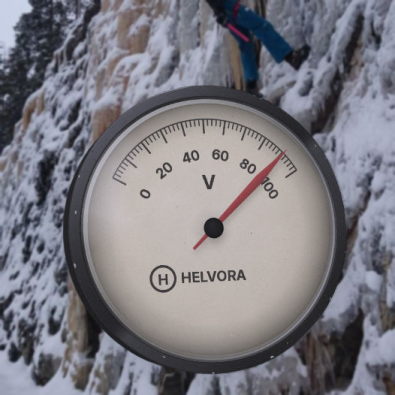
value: 90 (V)
